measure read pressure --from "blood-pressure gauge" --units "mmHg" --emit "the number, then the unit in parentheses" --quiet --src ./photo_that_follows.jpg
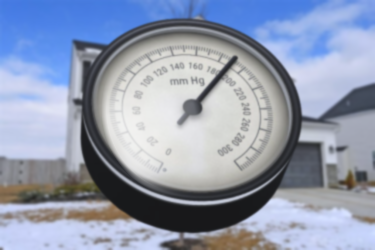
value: 190 (mmHg)
